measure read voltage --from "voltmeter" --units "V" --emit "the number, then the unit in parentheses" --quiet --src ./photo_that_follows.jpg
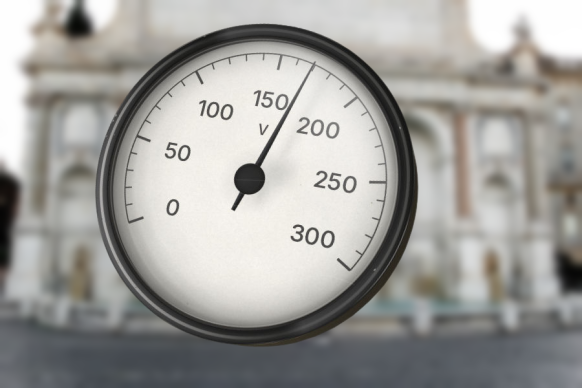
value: 170 (V)
